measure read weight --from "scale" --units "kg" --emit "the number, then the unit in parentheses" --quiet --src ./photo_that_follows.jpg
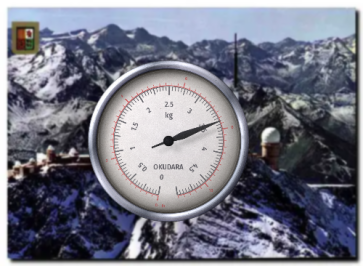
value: 3.5 (kg)
